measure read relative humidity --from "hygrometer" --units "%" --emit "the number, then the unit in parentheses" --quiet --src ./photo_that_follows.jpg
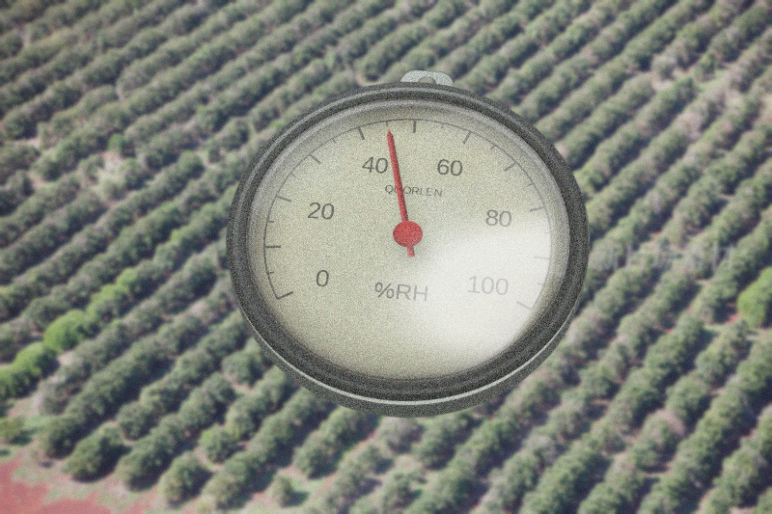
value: 45 (%)
